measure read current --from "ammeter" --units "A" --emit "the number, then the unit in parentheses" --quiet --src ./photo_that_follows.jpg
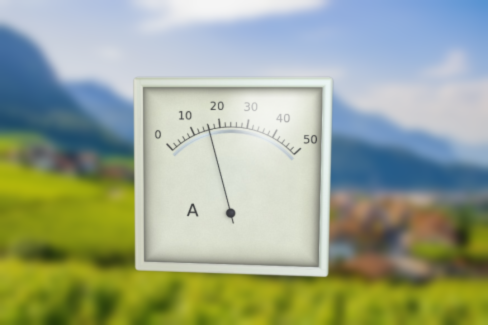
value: 16 (A)
